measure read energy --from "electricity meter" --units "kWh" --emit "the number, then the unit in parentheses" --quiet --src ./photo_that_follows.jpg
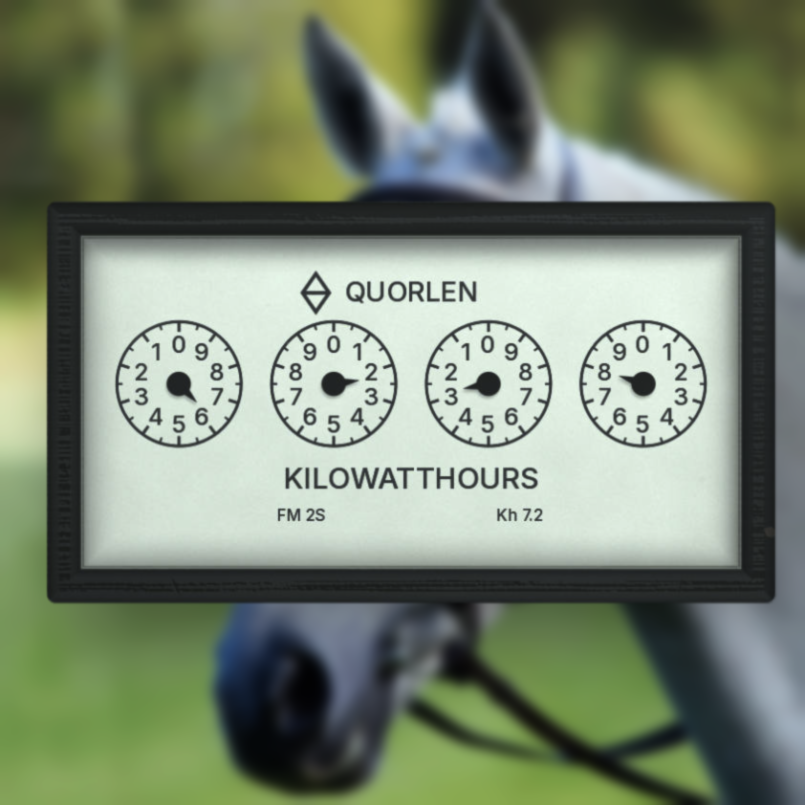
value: 6228 (kWh)
